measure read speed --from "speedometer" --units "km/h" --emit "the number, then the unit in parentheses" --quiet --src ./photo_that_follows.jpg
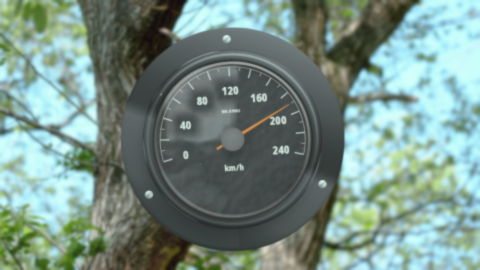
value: 190 (km/h)
